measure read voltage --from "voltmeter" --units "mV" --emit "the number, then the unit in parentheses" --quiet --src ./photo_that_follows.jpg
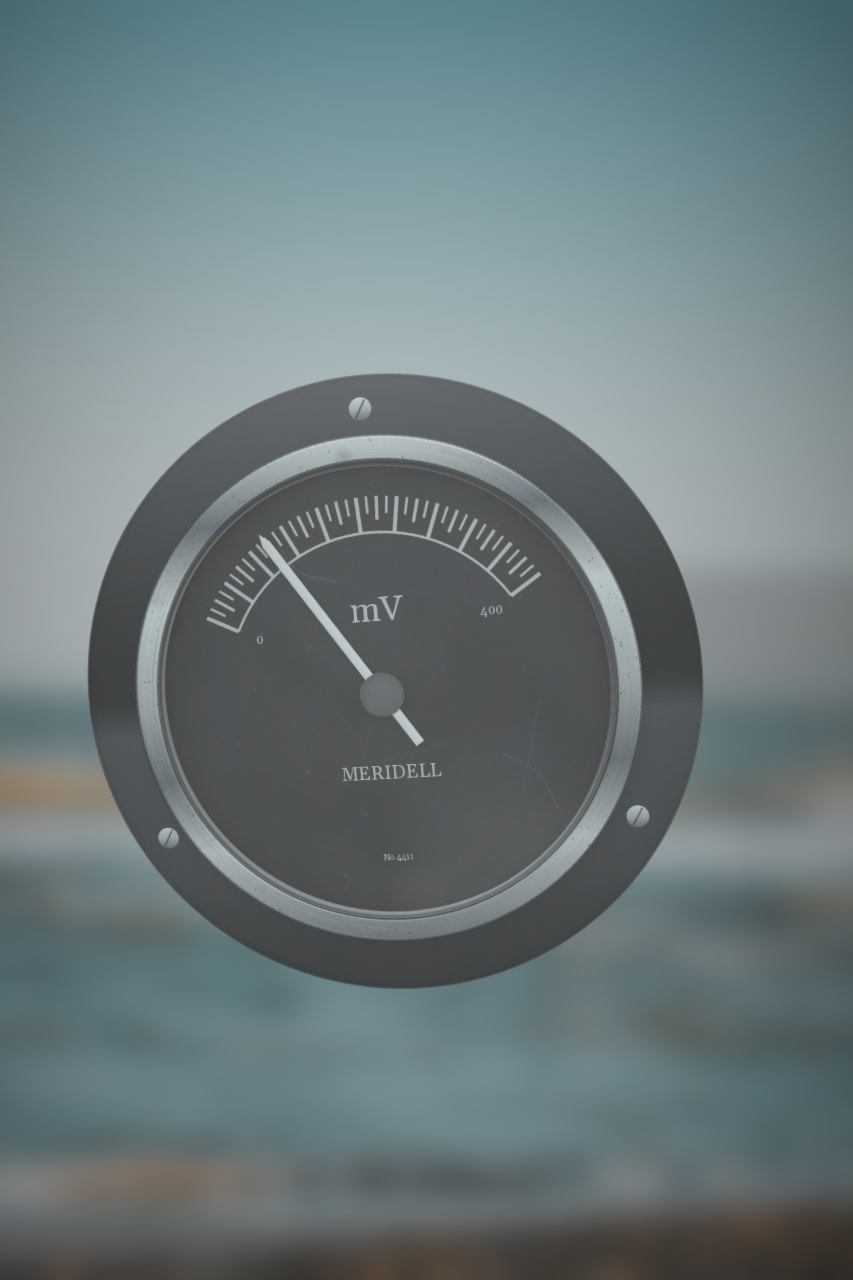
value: 100 (mV)
